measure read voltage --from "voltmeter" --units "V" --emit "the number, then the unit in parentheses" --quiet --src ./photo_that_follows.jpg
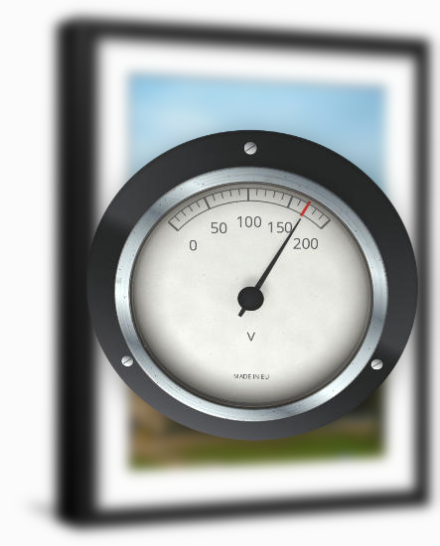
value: 170 (V)
